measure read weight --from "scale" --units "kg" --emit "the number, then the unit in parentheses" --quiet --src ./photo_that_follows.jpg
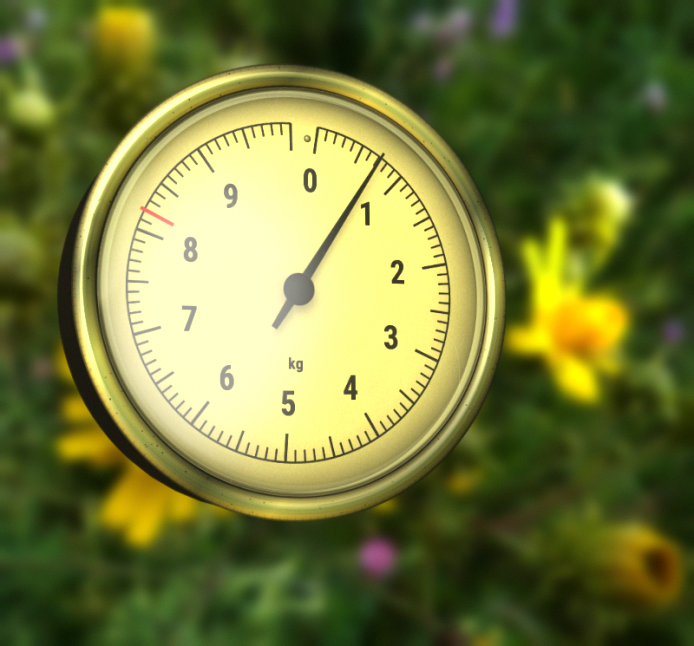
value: 0.7 (kg)
